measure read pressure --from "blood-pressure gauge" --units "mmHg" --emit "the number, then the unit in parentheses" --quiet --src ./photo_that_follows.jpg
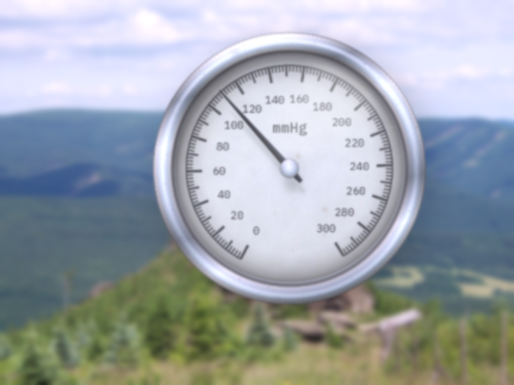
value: 110 (mmHg)
